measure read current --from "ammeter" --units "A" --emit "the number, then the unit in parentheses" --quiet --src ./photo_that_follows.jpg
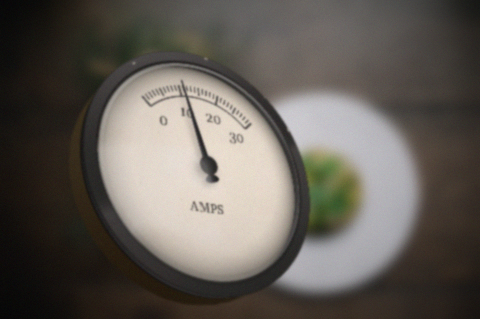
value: 10 (A)
